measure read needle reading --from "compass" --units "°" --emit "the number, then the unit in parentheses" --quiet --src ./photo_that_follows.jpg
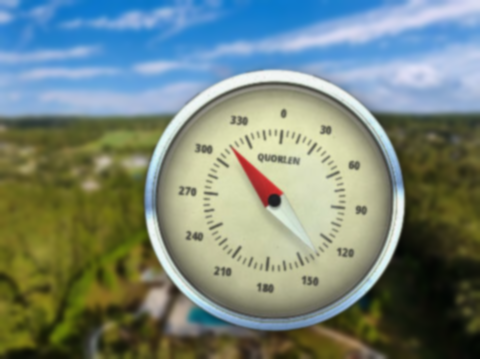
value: 315 (°)
